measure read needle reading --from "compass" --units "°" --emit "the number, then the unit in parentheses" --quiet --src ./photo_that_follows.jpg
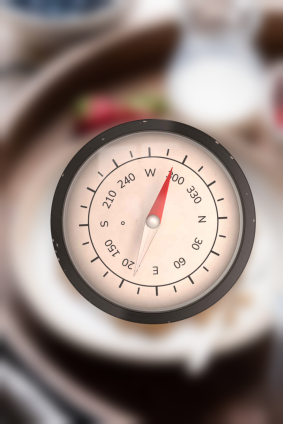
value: 292.5 (°)
